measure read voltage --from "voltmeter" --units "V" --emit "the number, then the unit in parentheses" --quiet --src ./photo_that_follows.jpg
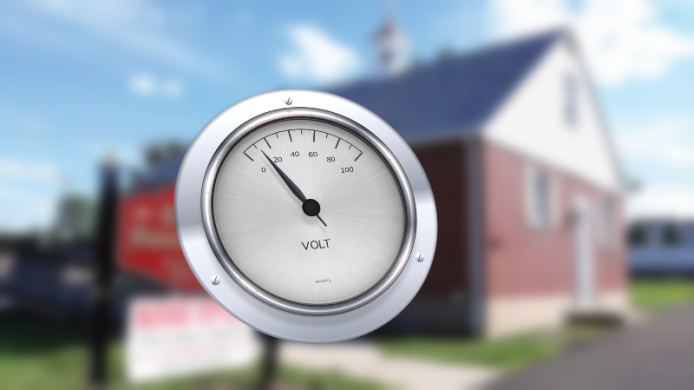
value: 10 (V)
